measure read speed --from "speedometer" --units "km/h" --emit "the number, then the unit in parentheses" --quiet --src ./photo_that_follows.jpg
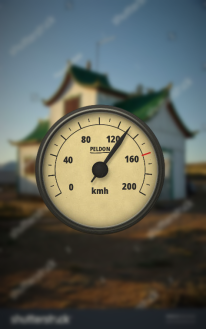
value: 130 (km/h)
